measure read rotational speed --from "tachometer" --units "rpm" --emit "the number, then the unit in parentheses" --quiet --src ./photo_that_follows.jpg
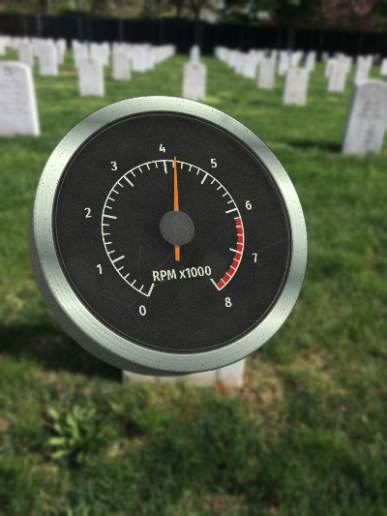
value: 4200 (rpm)
